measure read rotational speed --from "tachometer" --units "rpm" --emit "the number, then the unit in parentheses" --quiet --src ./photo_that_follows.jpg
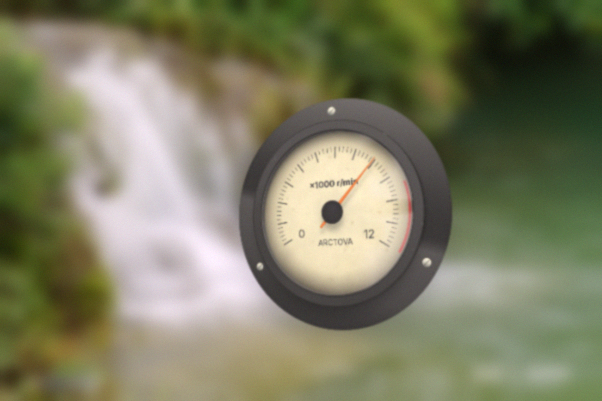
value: 8000 (rpm)
